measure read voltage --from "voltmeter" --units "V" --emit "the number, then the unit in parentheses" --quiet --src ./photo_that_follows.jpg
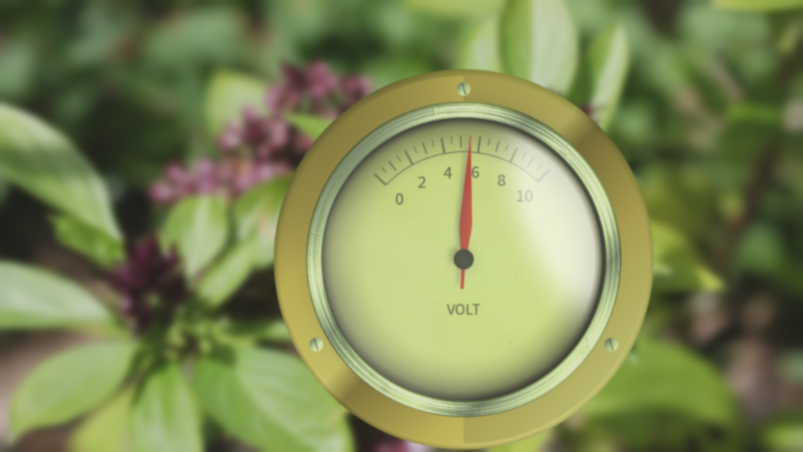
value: 5.5 (V)
